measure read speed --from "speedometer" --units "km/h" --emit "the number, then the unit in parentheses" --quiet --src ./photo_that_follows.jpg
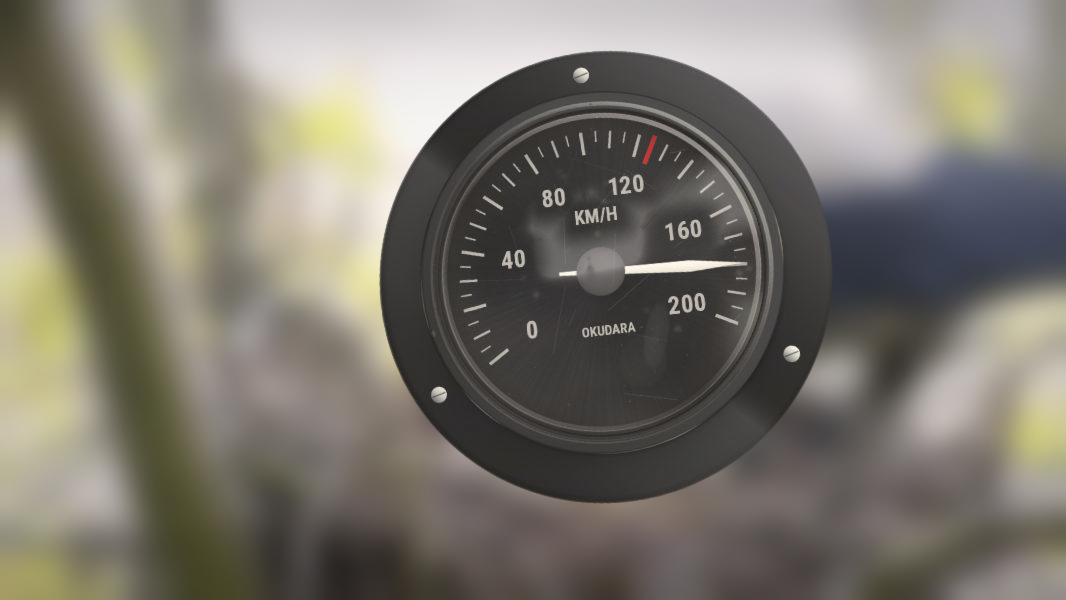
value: 180 (km/h)
